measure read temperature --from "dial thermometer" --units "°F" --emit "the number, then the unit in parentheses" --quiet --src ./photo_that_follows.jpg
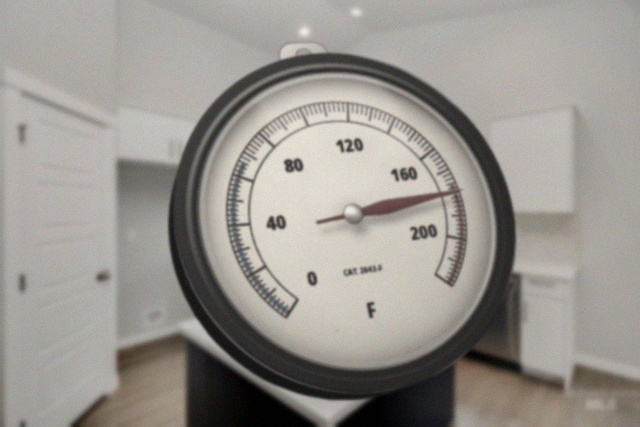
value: 180 (°F)
